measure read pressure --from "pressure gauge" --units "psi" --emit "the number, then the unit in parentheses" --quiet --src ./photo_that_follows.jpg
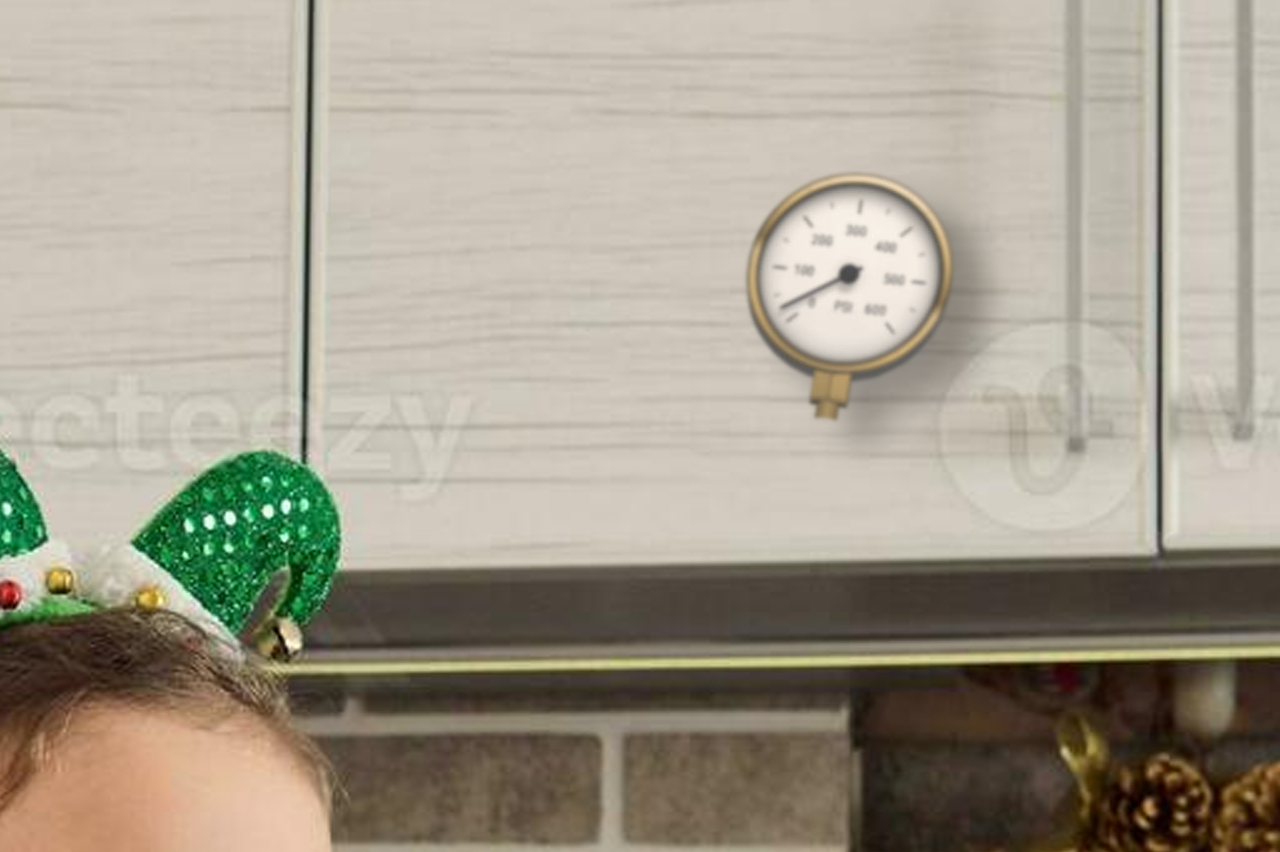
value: 25 (psi)
